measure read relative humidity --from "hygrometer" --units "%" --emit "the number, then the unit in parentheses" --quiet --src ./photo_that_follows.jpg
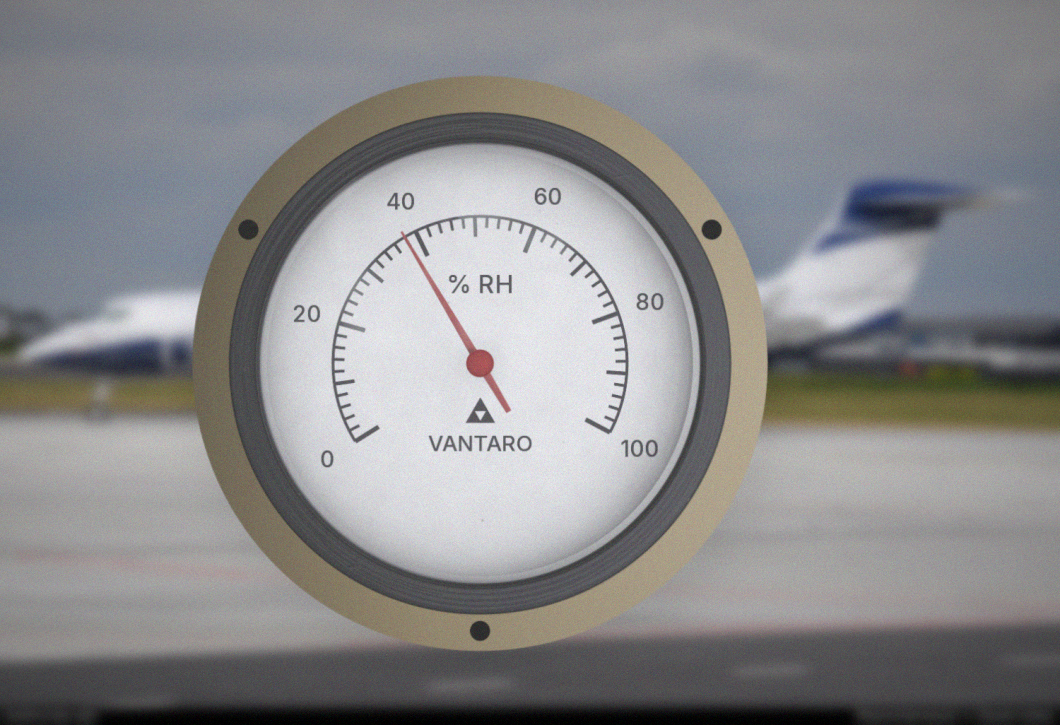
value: 38 (%)
